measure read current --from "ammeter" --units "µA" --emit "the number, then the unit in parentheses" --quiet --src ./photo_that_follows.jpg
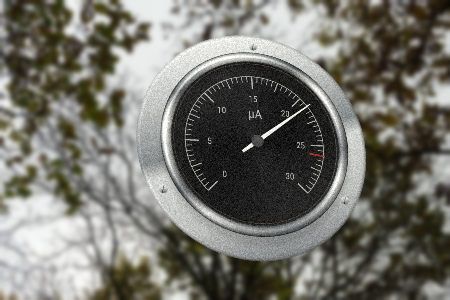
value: 21 (µA)
